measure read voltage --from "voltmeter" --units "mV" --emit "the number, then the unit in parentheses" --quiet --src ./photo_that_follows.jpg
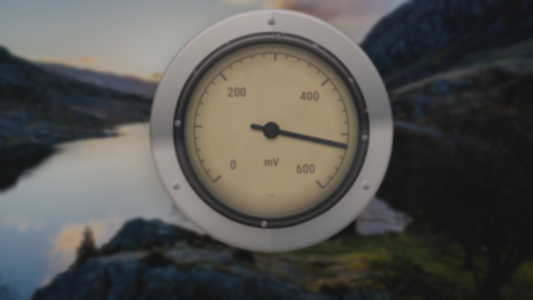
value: 520 (mV)
